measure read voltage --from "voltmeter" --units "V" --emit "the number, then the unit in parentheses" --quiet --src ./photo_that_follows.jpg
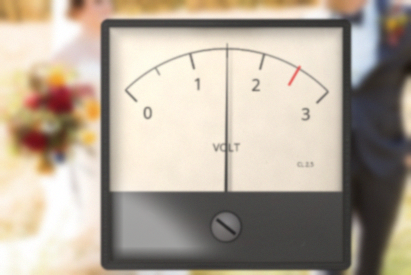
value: 1.5 (V)
